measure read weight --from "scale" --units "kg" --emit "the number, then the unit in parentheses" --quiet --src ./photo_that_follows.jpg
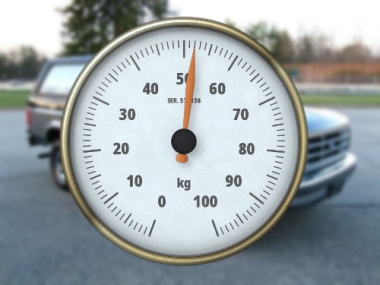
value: 52 (kg)
